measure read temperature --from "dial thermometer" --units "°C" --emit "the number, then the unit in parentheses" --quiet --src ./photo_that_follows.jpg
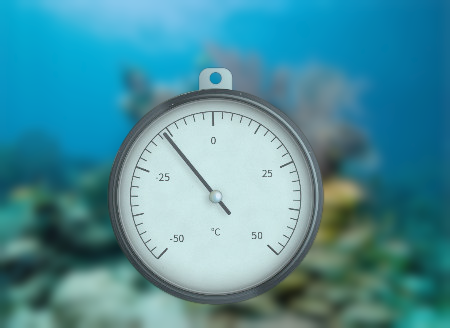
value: -13.75 (°C)
